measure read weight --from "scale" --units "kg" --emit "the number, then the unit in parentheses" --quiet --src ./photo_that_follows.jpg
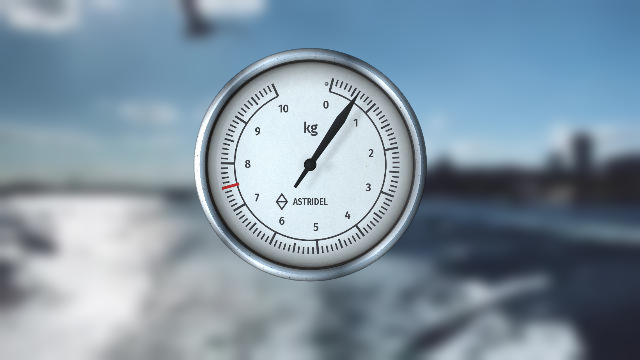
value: 0.6 (kg)
